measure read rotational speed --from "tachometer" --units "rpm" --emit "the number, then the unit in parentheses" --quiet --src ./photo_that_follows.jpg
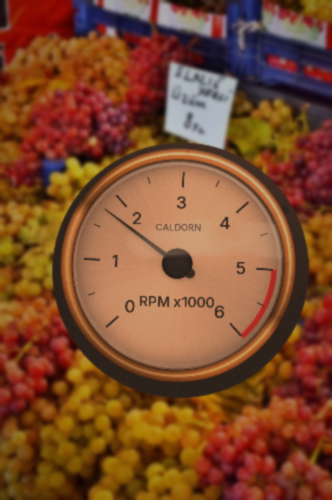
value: 1750 (rpm)
